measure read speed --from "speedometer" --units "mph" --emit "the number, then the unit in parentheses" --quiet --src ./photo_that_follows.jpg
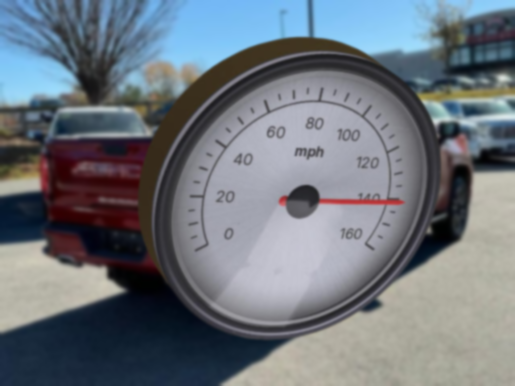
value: 140 (mph)
